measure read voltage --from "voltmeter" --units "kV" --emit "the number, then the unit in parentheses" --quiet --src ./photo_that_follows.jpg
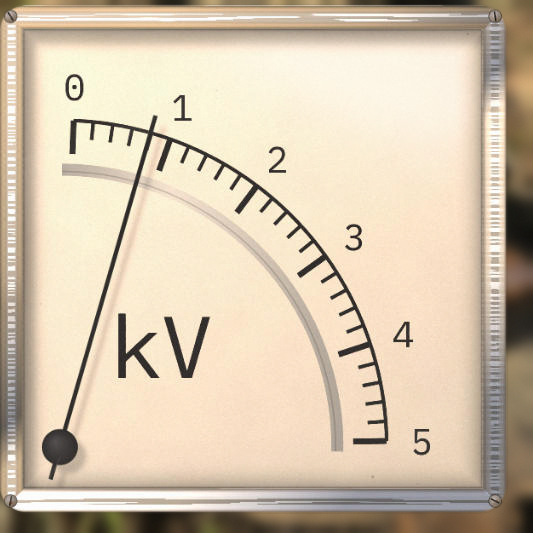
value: 0.8 (kV)
